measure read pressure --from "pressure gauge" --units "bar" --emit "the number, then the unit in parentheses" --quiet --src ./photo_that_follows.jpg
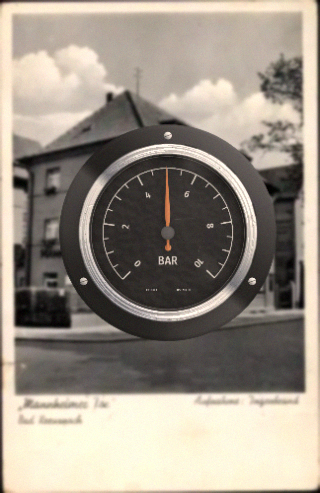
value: 5 (bar)
